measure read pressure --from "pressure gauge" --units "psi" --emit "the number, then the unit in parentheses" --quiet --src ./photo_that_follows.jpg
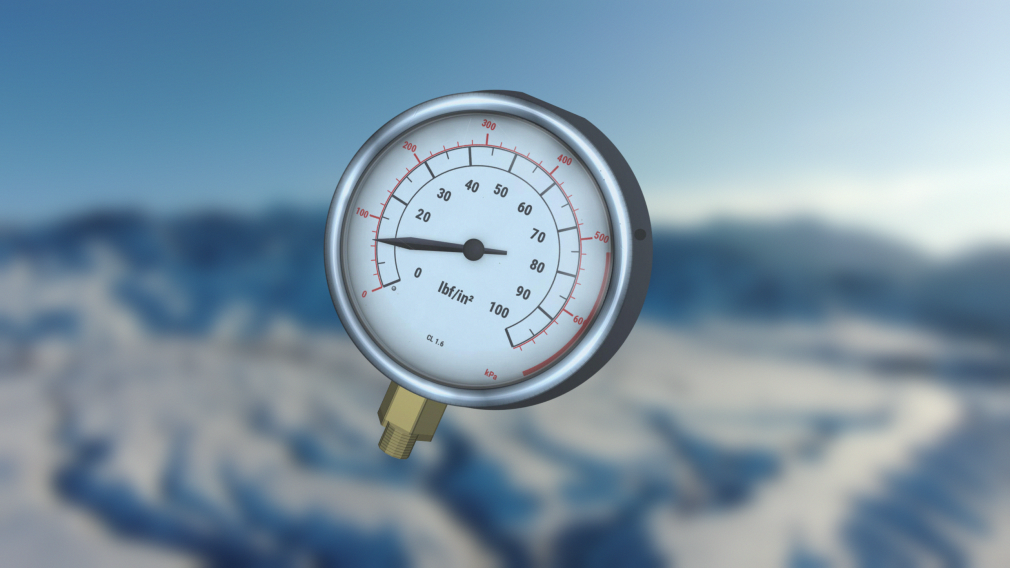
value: 10 (psi)
